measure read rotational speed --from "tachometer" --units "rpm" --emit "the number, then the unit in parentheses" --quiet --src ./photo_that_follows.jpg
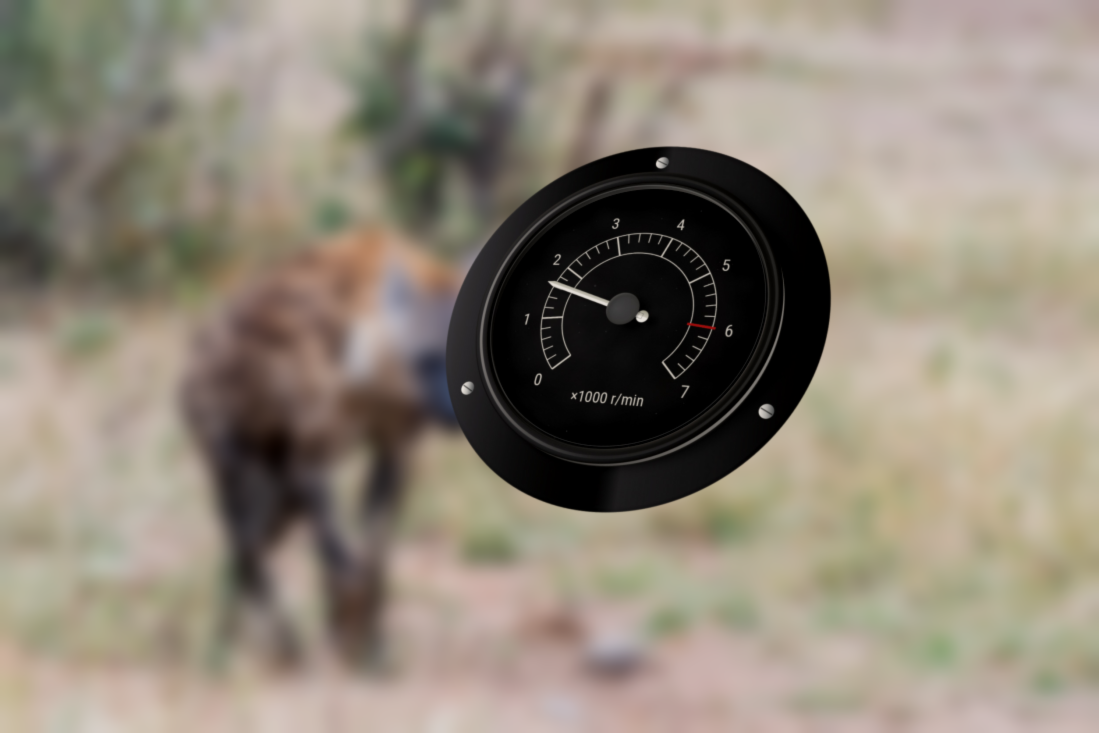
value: 1600 (rpm)
